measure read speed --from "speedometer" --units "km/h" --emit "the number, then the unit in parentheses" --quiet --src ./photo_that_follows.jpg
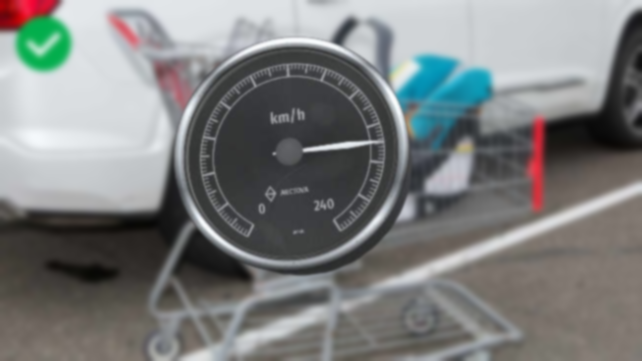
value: 190 (km/h)
